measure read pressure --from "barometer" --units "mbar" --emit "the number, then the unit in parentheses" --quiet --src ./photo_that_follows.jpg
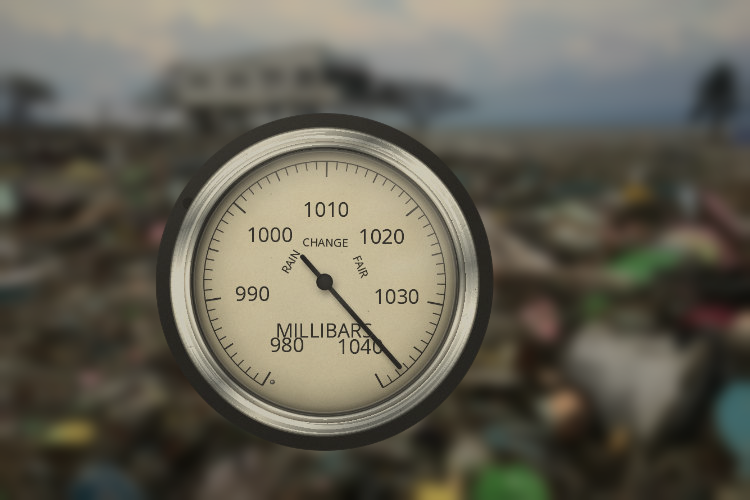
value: 1037.5 (mbar)
